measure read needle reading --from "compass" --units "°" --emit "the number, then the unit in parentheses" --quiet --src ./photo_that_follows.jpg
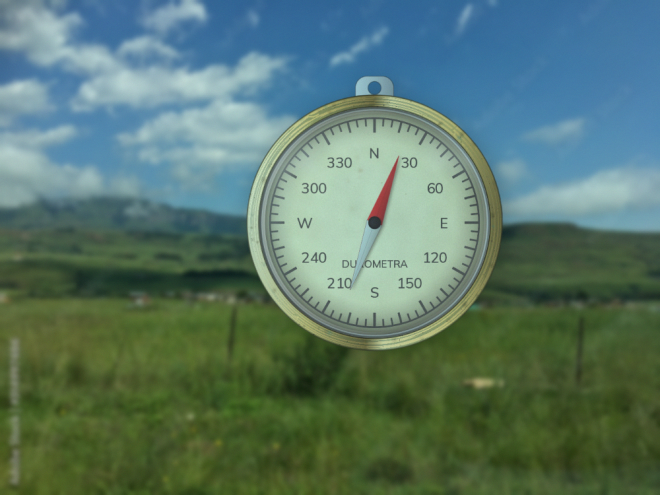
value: 20 (°)
